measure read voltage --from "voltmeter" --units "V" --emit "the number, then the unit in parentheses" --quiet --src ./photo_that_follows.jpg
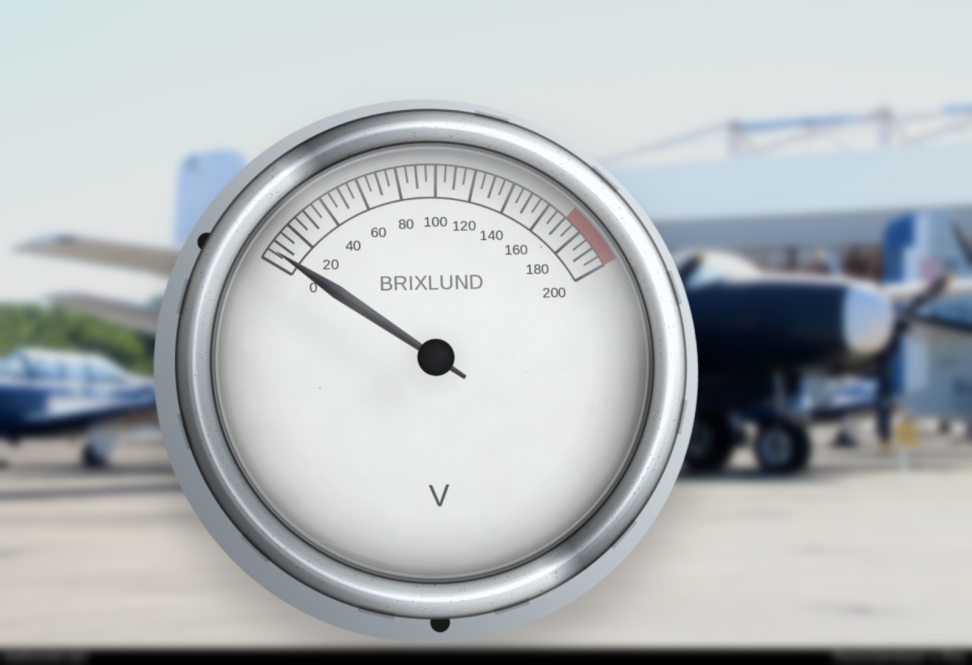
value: 5 (V)
